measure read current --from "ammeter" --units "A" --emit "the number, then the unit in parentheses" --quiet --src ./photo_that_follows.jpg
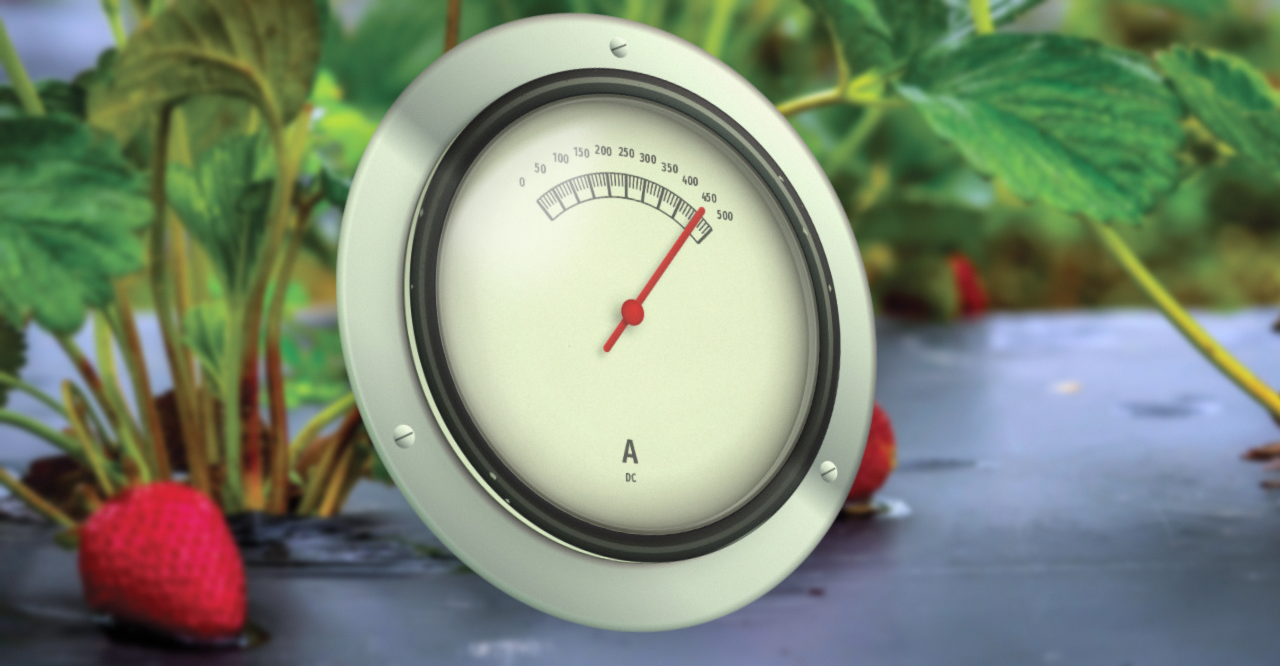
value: 450 (A)
